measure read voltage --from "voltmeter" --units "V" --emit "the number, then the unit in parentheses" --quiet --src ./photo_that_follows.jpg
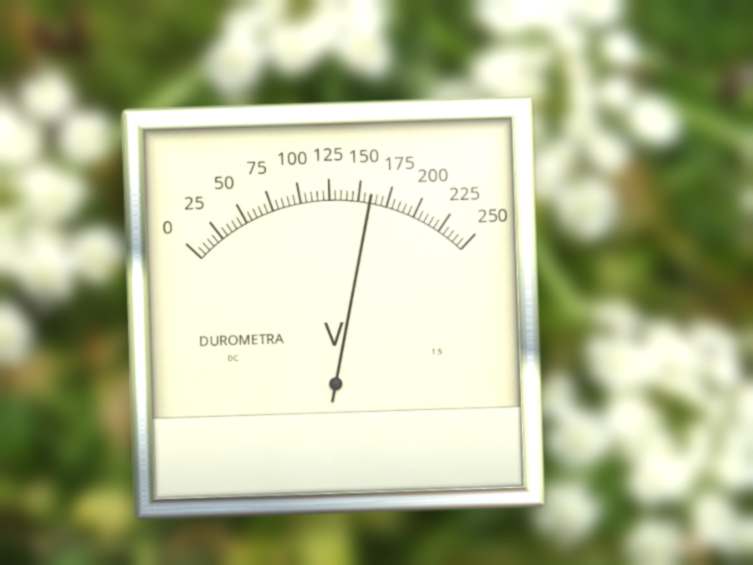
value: 160 (V)
